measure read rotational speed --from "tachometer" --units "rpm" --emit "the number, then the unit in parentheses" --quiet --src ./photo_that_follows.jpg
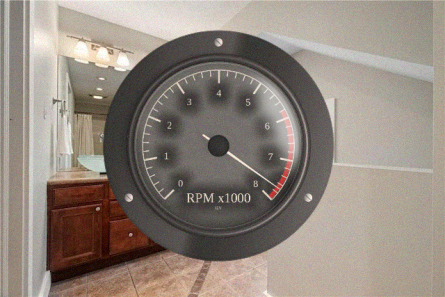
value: 7700 (rpm)
